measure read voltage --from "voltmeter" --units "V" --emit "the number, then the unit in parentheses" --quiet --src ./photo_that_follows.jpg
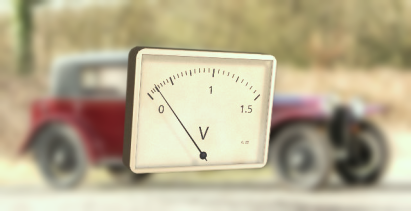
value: 0.25 (V)
